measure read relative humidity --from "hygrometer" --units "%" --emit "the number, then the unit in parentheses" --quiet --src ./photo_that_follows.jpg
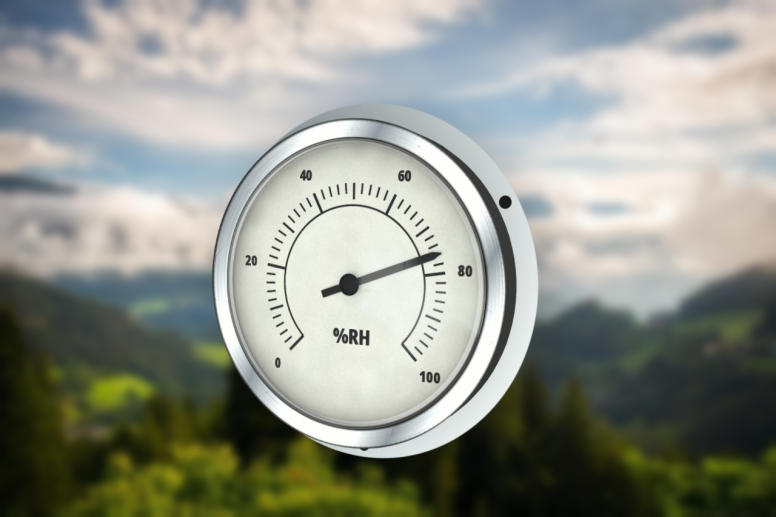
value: 76 (%)
